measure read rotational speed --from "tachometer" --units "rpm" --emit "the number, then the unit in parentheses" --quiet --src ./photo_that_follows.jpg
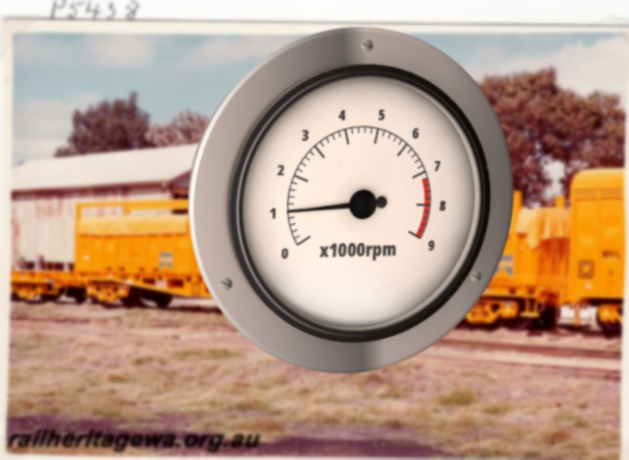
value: 1000 (rpm)
